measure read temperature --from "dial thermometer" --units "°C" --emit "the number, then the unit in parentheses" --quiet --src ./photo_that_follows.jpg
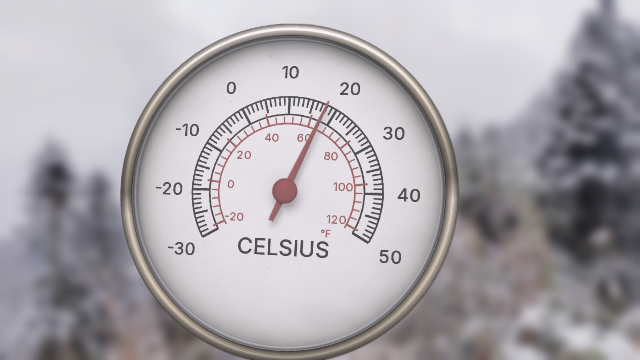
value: 18 (°C)
